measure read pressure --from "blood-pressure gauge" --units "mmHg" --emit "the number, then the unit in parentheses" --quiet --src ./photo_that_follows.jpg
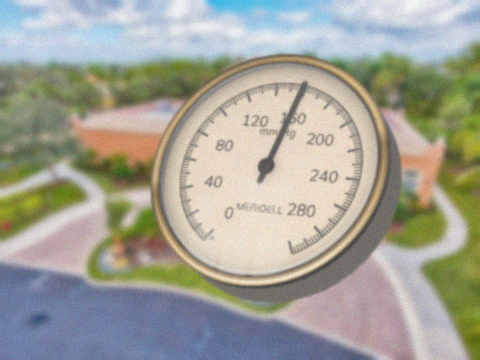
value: 160 (mmHg)
